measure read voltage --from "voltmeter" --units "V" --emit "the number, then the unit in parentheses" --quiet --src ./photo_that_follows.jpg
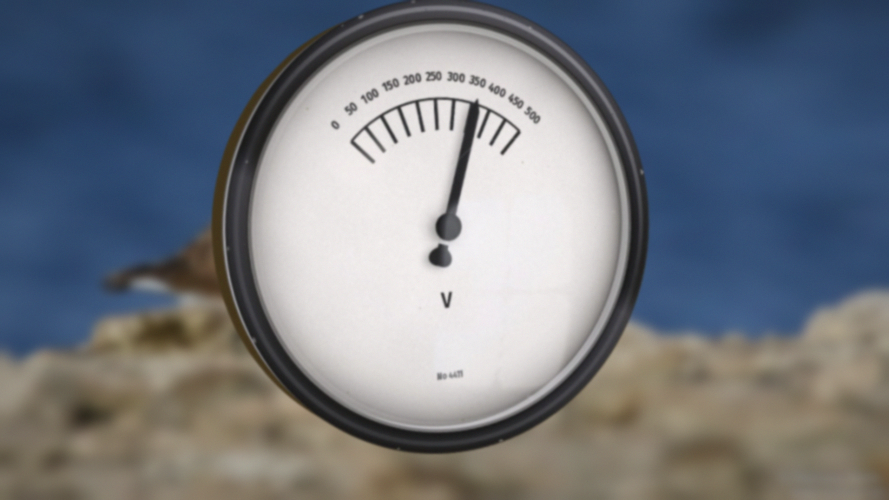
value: 350 (V)
